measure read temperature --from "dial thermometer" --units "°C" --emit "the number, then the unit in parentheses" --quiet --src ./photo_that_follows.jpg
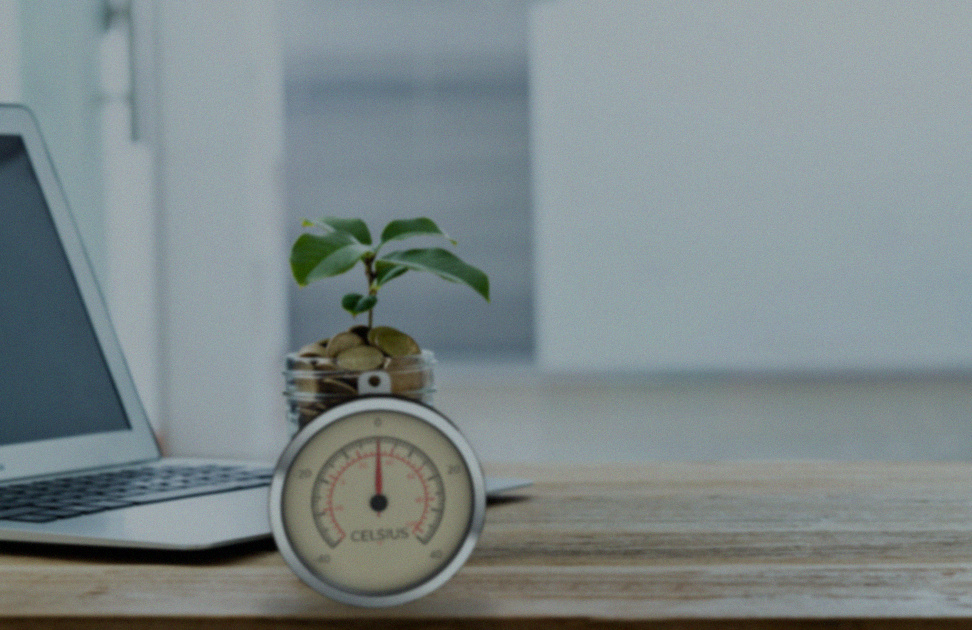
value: 0 (°C)
